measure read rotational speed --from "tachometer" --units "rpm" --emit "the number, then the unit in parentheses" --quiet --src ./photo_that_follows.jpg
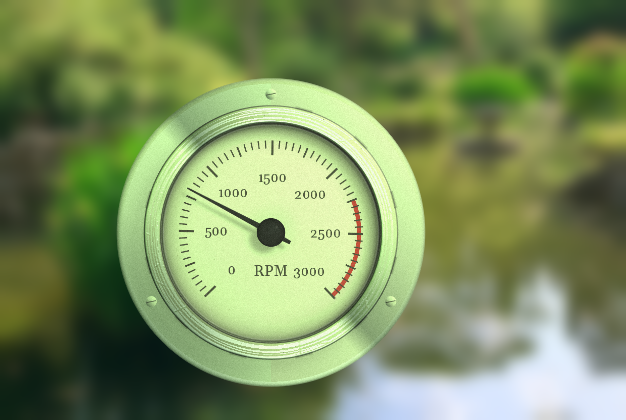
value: 800 (rpm)
